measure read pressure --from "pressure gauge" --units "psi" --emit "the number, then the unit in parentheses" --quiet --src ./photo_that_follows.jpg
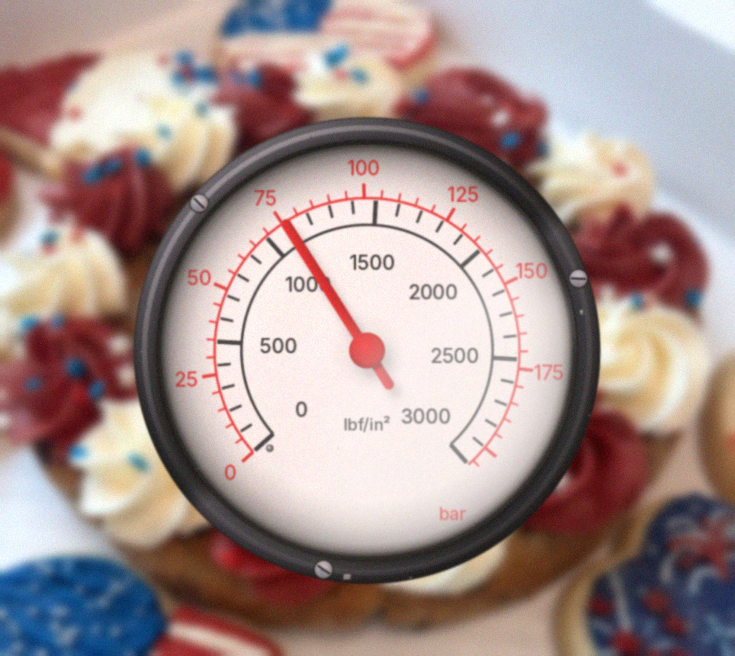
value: 1100 (psi)
